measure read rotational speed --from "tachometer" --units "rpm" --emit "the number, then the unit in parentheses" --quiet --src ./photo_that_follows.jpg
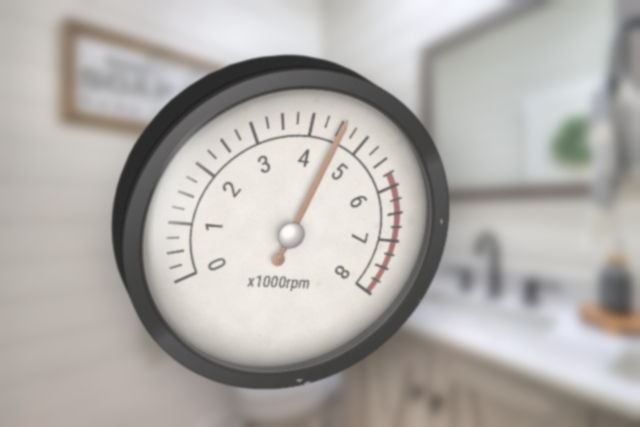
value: 4500 (rpm)
